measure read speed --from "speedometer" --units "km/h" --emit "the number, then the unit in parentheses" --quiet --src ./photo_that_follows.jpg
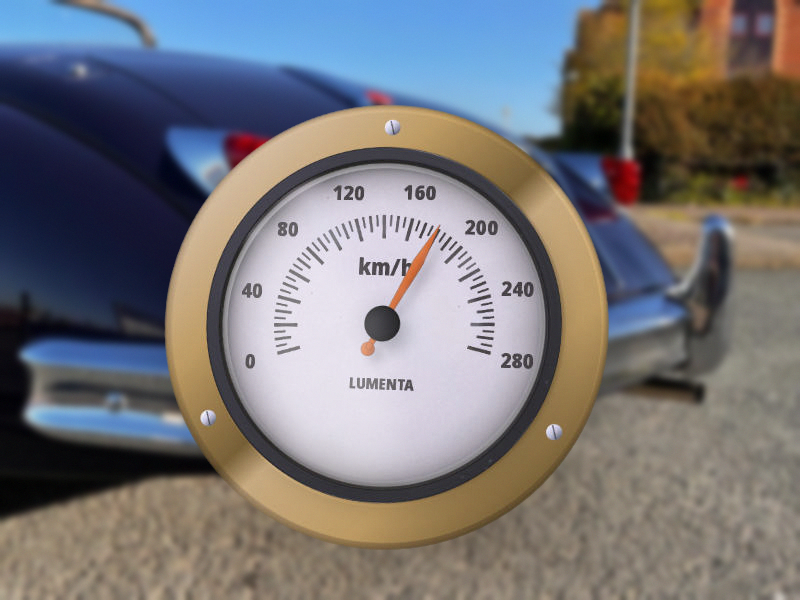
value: 180 (km/h)
